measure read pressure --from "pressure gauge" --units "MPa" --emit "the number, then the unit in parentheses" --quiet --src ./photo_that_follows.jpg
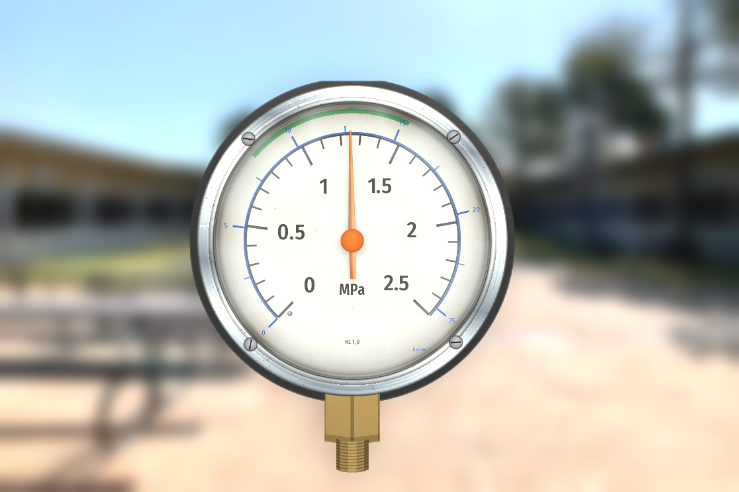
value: 1.25 (MPa)
